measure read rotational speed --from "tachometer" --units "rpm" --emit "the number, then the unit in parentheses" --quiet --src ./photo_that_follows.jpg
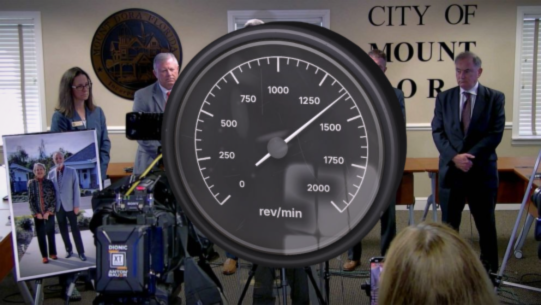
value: 1375 (rpm)
